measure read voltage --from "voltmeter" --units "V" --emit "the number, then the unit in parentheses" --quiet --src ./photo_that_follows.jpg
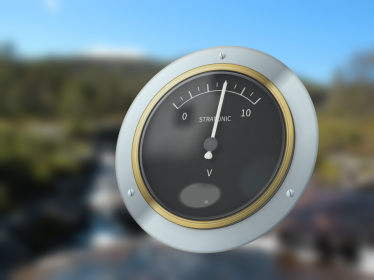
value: 6 (V)
